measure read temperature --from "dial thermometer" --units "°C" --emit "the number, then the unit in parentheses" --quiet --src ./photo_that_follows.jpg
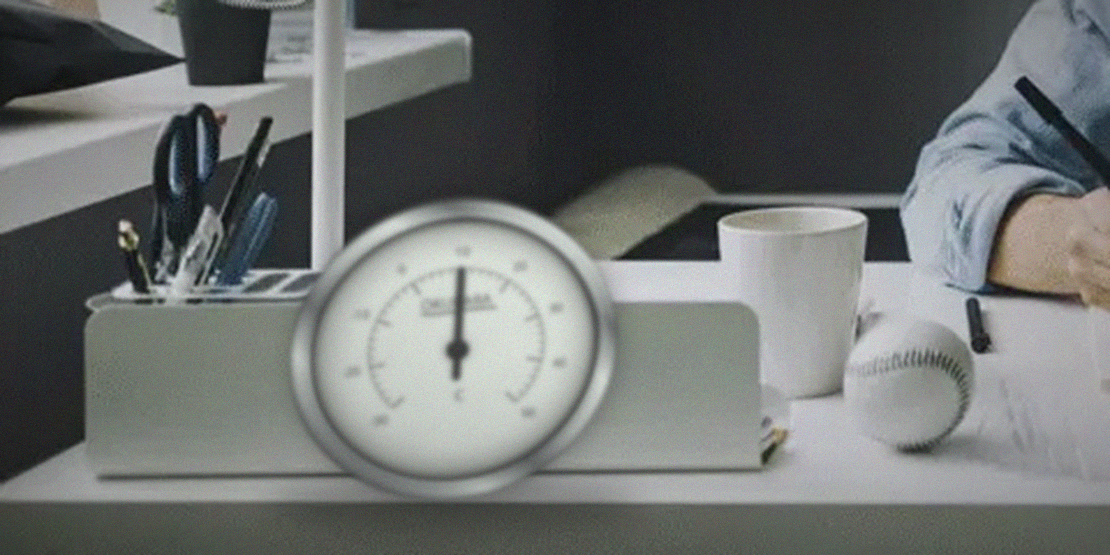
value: 10 (°C)
